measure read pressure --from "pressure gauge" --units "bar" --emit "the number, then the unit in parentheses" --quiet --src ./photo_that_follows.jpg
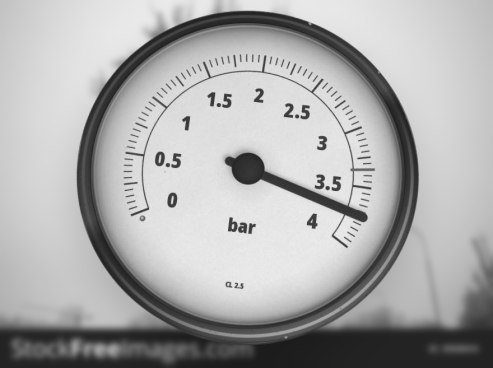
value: 3.75 (bar)
